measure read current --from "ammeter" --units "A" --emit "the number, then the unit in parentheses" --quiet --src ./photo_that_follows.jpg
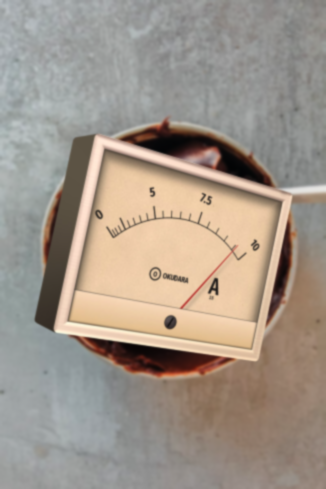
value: 9.5 (A)
